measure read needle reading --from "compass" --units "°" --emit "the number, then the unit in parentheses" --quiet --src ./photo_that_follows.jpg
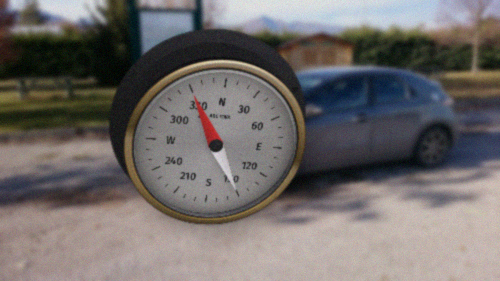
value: 330 (°)
